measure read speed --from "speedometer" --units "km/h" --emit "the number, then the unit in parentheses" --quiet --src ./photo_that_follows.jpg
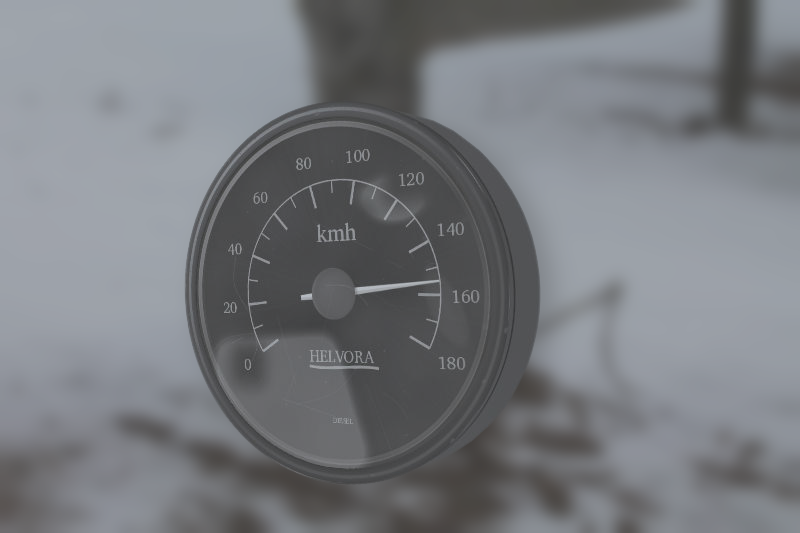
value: 155 (km/h)
